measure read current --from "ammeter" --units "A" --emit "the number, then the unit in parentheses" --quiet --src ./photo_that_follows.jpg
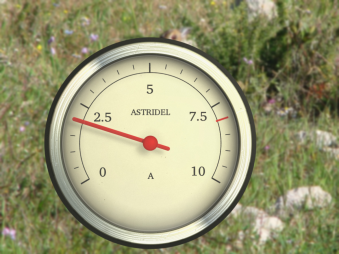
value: 2 (A)
